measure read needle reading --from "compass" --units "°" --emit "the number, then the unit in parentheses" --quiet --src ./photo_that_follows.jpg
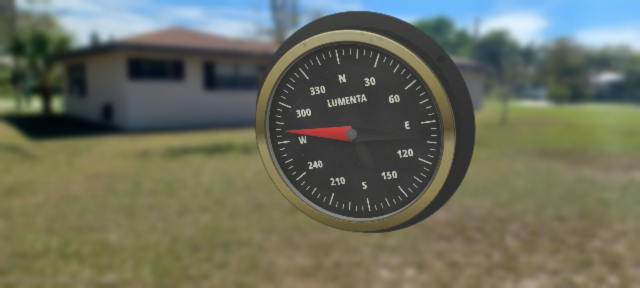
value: 280 (°)
